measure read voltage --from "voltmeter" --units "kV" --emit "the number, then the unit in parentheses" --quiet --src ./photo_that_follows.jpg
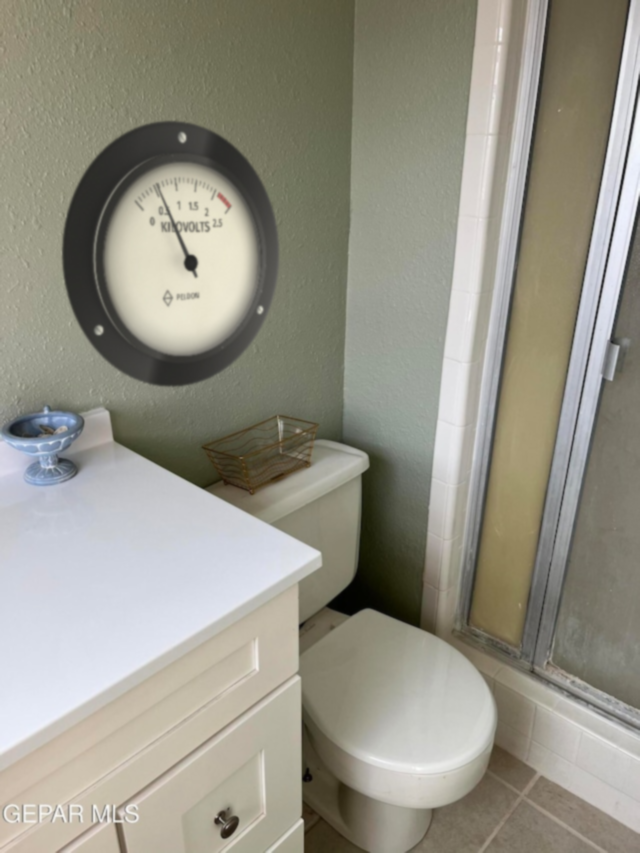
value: 0.5 (kV)
